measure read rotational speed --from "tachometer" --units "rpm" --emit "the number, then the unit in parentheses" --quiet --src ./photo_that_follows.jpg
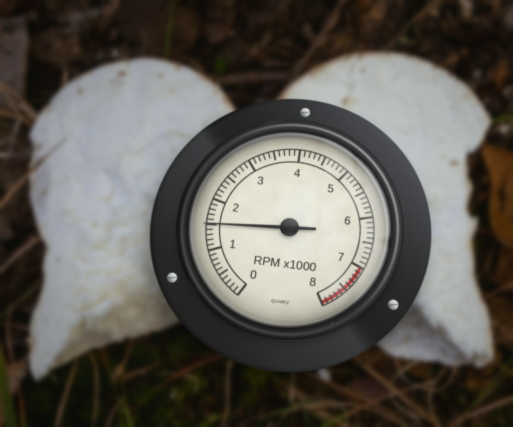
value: 1500 (rpm)
